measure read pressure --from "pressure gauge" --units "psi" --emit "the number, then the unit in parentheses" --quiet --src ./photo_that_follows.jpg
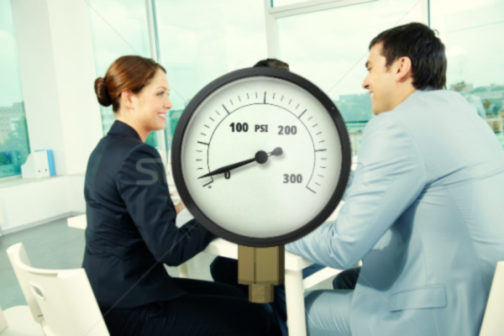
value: 10 (psi)
